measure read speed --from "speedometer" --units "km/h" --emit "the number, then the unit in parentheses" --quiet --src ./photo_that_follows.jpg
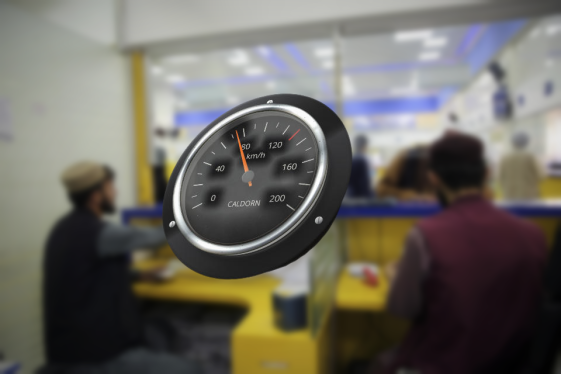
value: 75 (km/h)
